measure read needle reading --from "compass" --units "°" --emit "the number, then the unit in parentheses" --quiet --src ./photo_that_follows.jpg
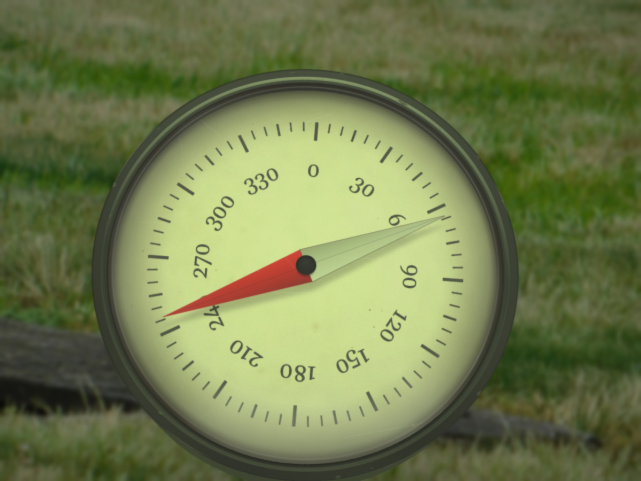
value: 245 (°)
